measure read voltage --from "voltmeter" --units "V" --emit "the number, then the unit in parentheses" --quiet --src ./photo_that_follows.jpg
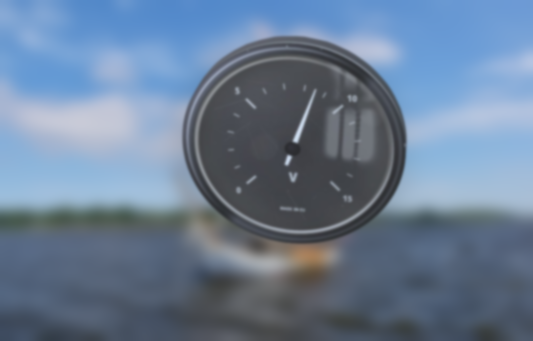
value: 8.5 (V)
